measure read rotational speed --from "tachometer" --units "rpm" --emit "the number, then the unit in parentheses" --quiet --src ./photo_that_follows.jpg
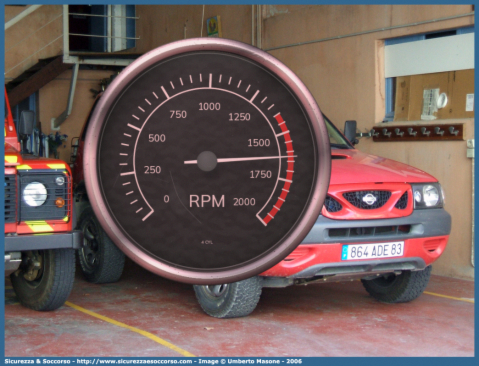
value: 1625 (rpm)
